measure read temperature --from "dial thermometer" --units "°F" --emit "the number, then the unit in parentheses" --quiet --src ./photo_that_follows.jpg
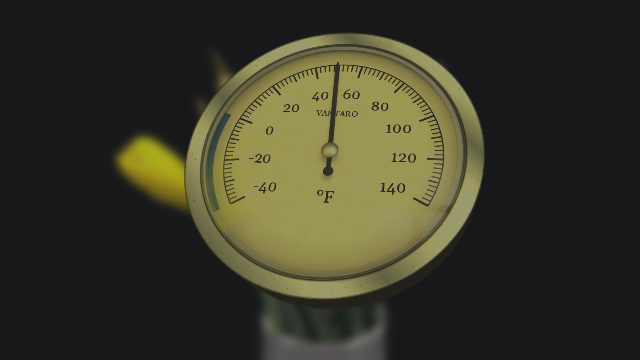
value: 50 (°F)
